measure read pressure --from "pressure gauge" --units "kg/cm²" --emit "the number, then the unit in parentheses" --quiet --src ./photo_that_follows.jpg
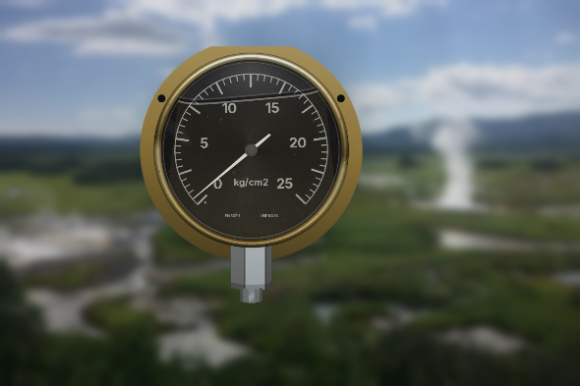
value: 0.5 (kg/cm²)
